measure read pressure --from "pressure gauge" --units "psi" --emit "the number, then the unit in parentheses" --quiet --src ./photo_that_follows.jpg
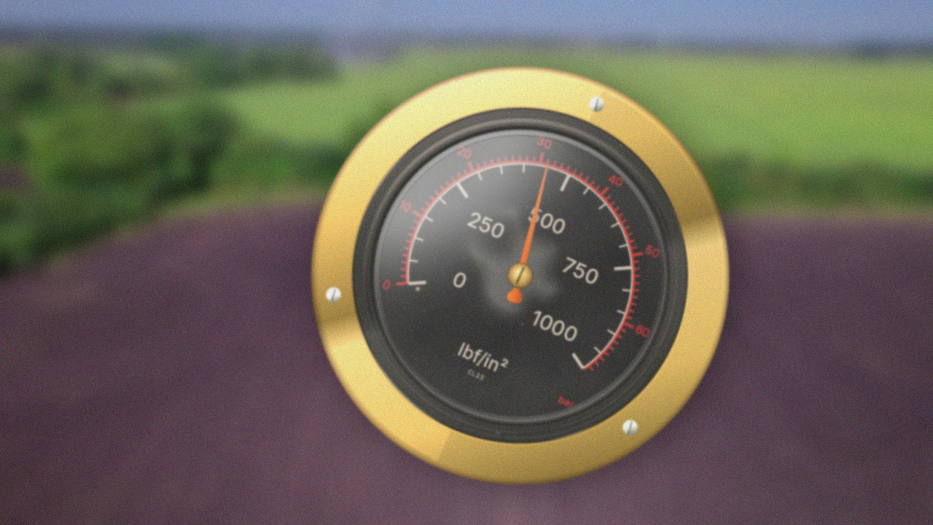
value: 450 (psi)
